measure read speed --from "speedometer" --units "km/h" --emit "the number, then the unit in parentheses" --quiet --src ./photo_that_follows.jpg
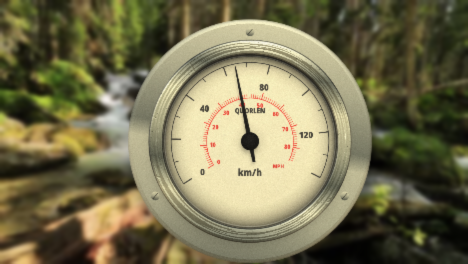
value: 65 (km/h)
